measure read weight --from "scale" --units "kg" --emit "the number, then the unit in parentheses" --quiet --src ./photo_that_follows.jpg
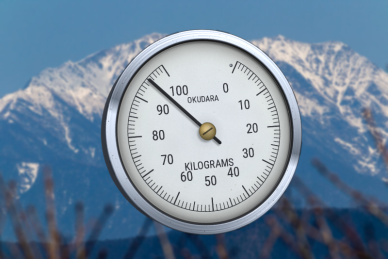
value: 95 (kg)
